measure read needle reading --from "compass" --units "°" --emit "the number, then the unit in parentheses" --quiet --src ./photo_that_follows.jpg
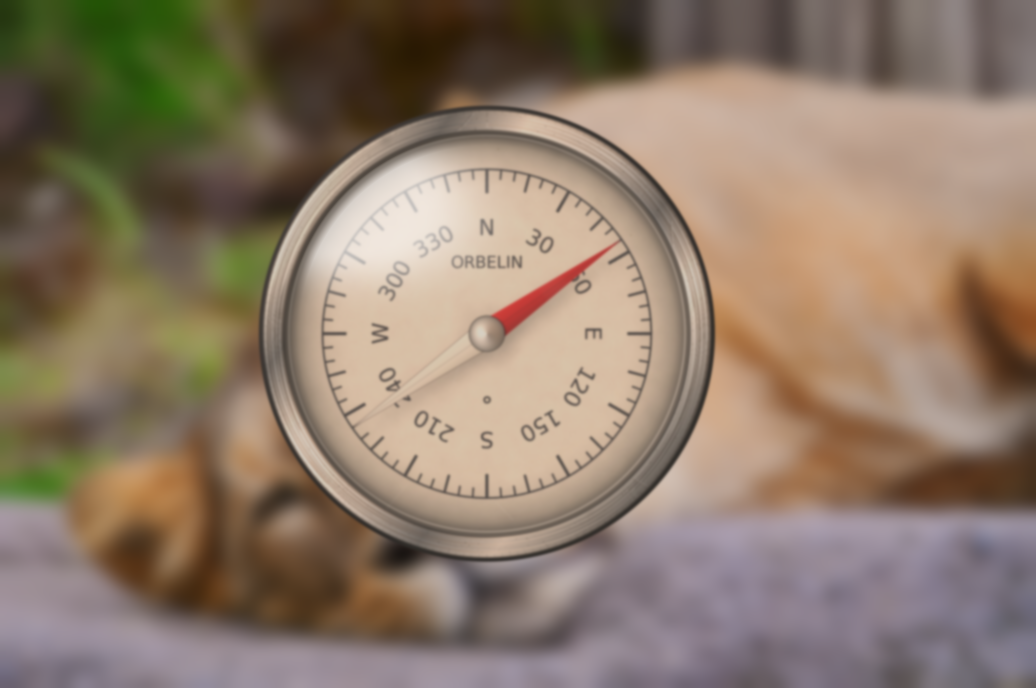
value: 55 (°)
